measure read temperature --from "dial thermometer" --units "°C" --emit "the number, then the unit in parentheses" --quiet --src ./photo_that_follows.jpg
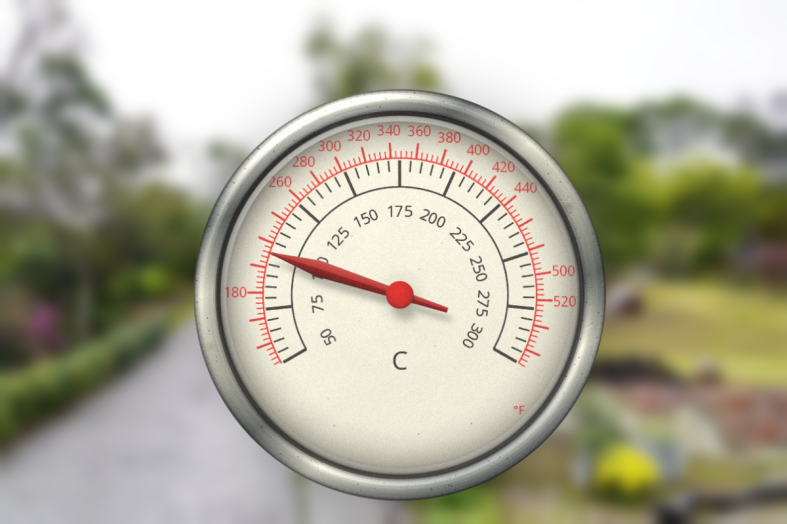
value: 100 (°C)
